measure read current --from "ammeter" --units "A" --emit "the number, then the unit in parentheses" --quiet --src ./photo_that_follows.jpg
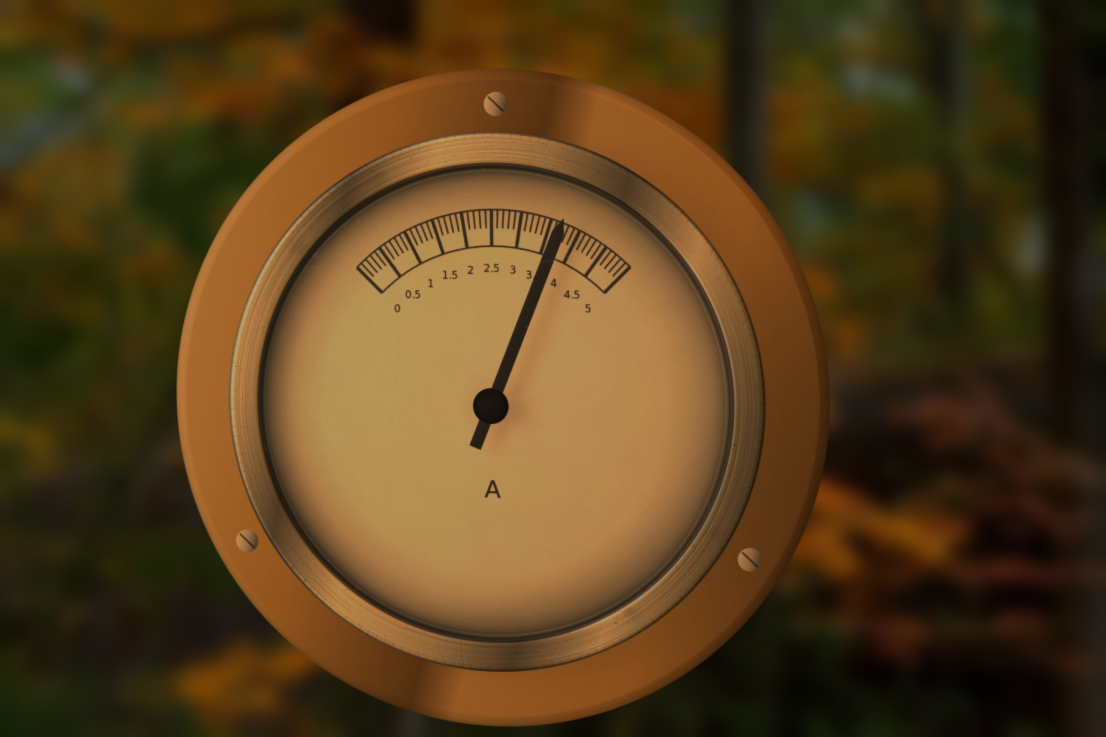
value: 3.7 (A)
